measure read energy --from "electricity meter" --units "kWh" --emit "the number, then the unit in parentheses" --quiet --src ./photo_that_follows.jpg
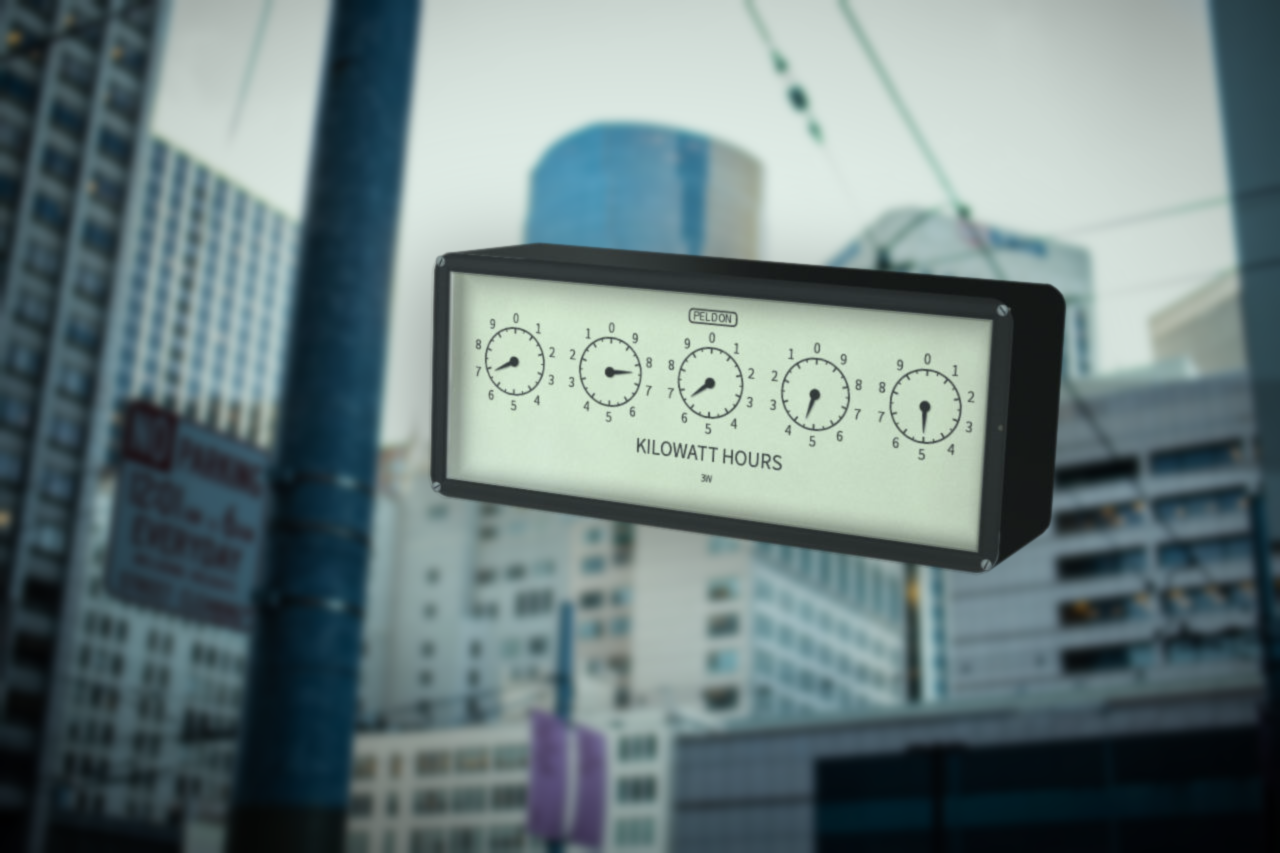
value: 67645 (kWh)
